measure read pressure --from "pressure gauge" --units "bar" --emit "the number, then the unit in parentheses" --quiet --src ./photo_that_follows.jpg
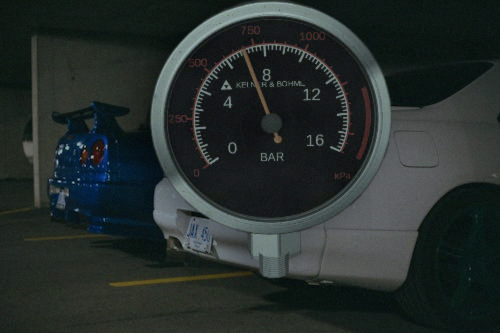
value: 7 (bar)
